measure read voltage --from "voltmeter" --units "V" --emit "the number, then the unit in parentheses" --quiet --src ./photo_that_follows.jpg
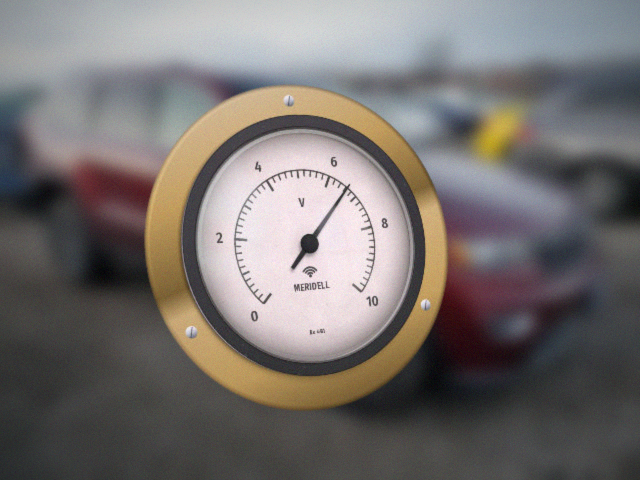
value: 6.6 (V)
